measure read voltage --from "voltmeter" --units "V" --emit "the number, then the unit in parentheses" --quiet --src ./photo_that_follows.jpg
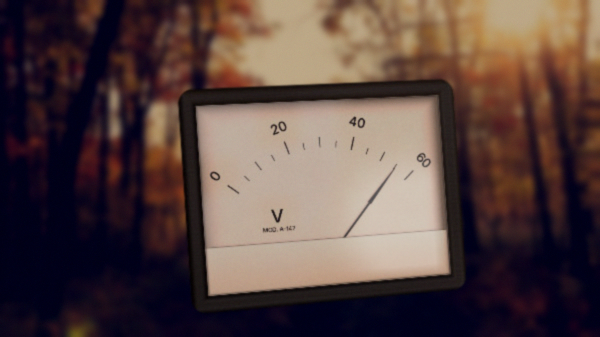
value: 55 (V)
